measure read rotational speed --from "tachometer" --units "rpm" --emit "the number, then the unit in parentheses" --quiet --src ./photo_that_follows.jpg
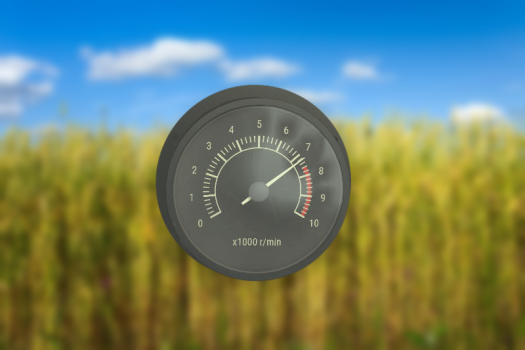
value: 7200 (rpm)
